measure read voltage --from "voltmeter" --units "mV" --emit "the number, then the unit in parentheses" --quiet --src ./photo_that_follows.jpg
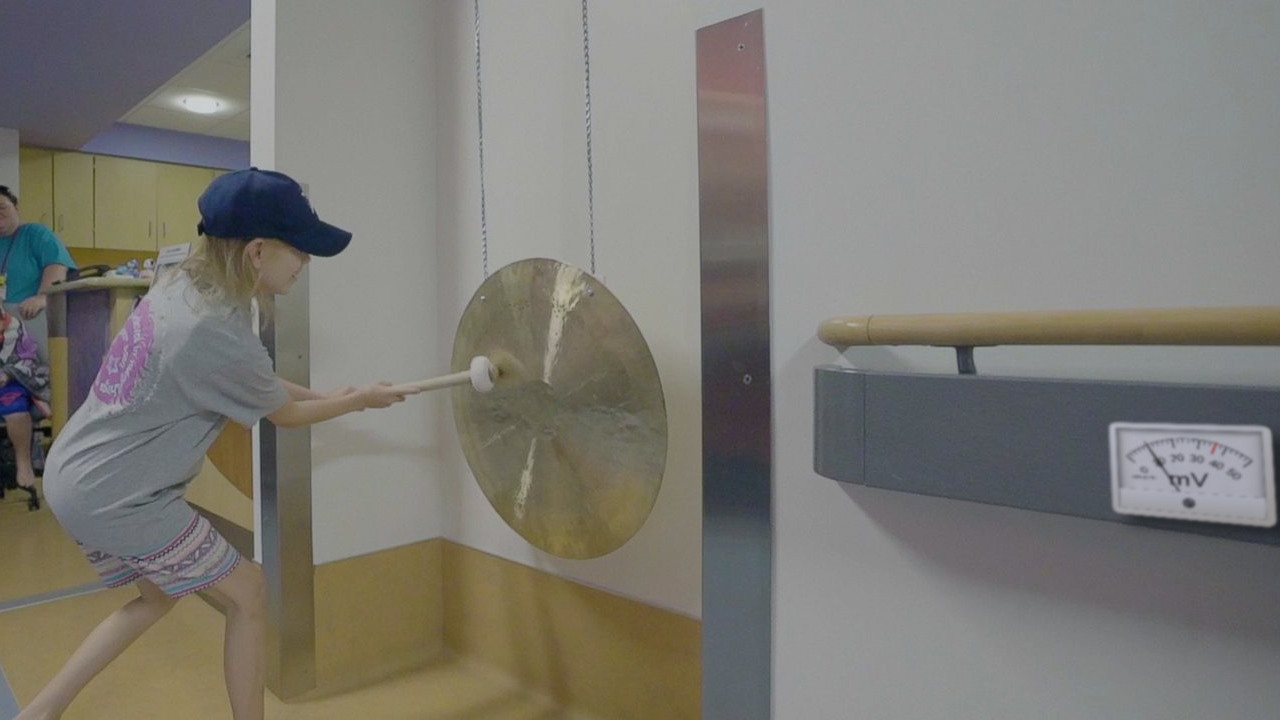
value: 10 (mV)
